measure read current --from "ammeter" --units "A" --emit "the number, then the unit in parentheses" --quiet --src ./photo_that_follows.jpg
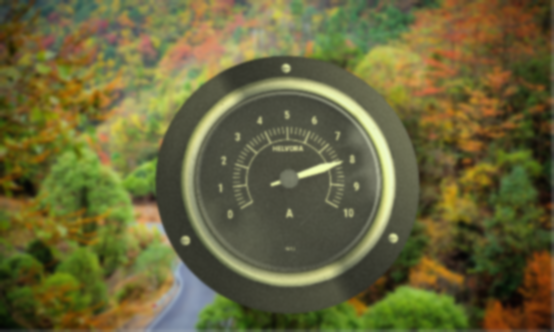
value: 8 (A)
